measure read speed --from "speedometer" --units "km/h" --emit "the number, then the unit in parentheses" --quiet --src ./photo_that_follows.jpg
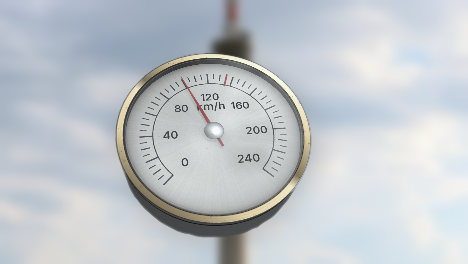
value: 100 (km/h)
